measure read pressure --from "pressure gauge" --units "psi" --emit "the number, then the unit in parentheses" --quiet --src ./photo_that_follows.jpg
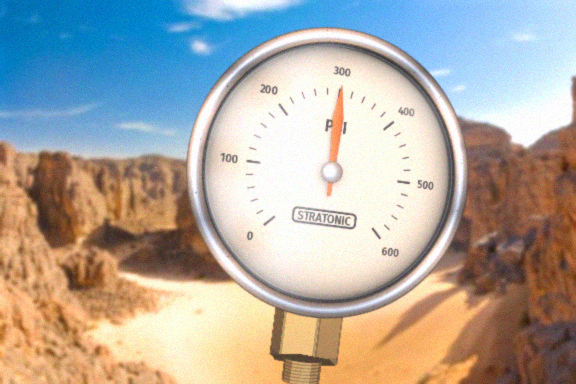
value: 300 (psi)
